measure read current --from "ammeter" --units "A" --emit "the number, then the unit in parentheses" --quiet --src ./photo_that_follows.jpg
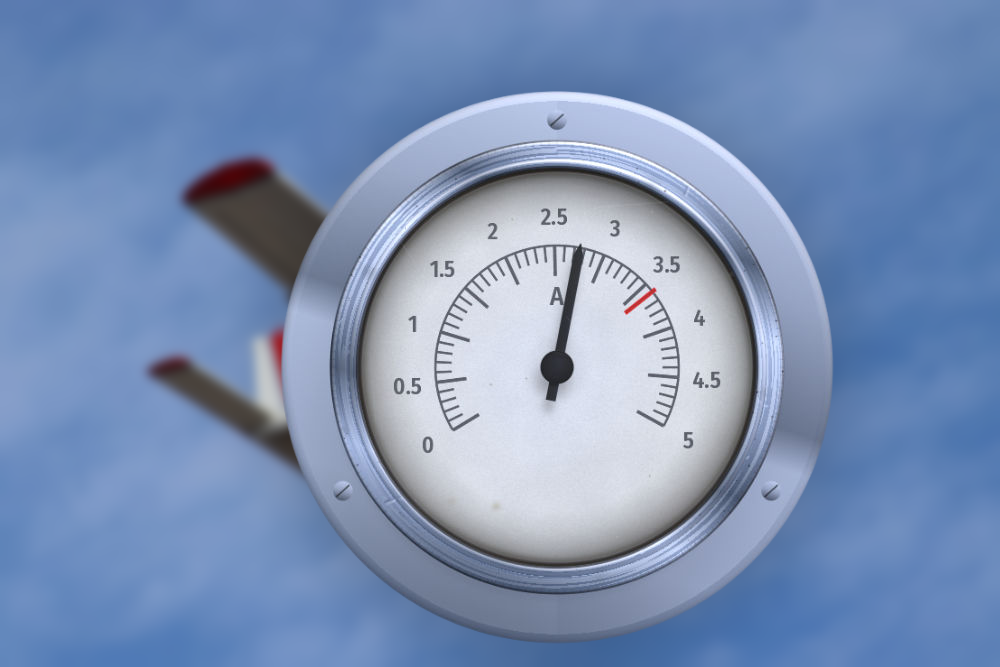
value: 2.75 (A)
